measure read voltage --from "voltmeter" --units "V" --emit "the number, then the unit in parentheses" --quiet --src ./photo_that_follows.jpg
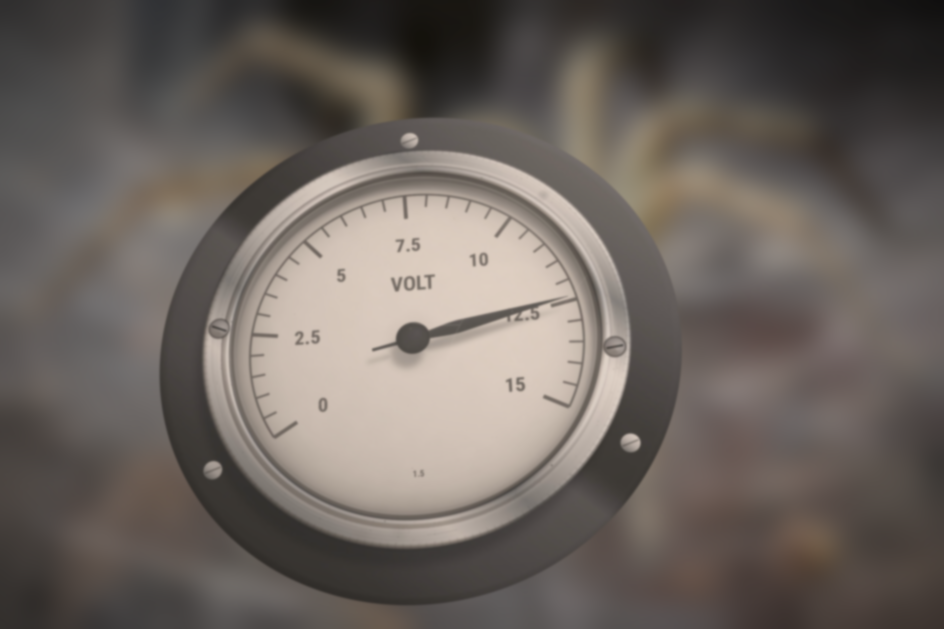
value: 12.5 (V)
